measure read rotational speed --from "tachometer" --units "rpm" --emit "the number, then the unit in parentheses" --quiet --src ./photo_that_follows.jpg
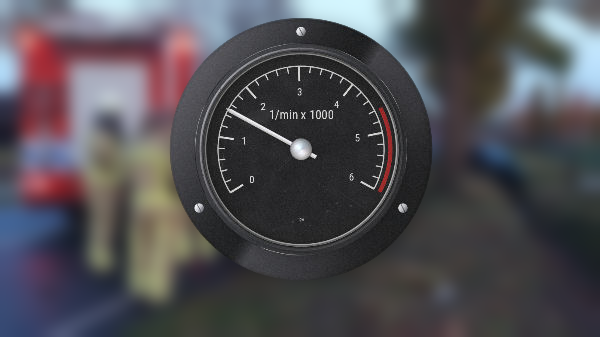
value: 1500 (rpm)
